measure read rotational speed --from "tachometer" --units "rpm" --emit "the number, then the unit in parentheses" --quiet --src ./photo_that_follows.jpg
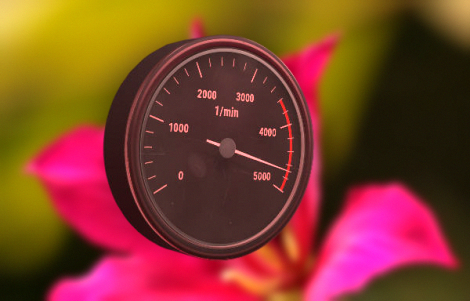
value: 4700 (rpm)
